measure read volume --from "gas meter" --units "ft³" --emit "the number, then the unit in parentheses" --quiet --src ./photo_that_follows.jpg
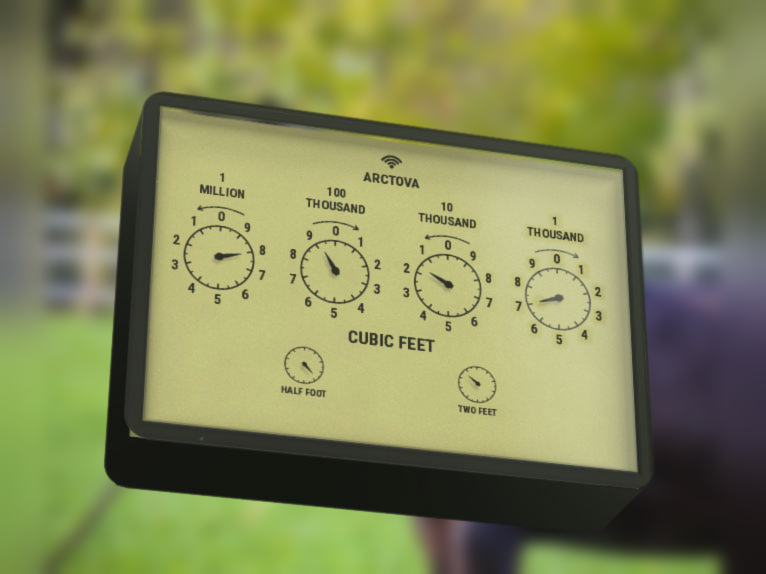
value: 791700 (ft³)
